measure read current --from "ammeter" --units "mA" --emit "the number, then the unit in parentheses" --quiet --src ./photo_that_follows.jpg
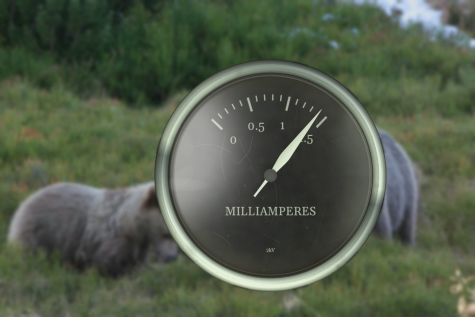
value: 1.4 (mA)
